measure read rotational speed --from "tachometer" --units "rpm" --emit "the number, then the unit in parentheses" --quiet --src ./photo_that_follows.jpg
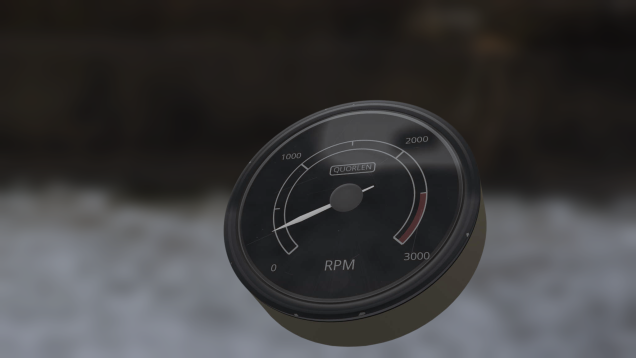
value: 250 (rpm)
